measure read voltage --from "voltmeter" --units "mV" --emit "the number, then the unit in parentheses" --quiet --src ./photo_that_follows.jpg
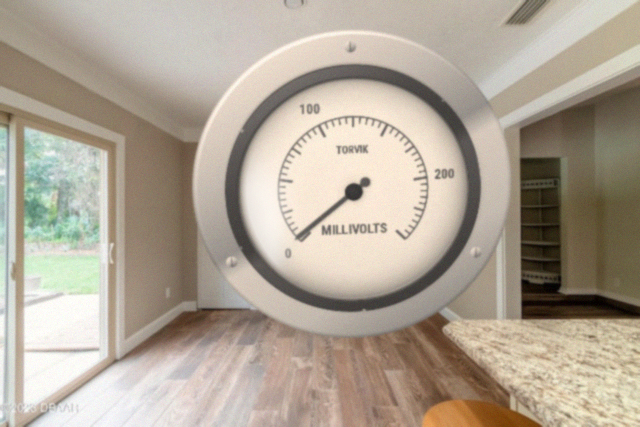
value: 5 (mV)
